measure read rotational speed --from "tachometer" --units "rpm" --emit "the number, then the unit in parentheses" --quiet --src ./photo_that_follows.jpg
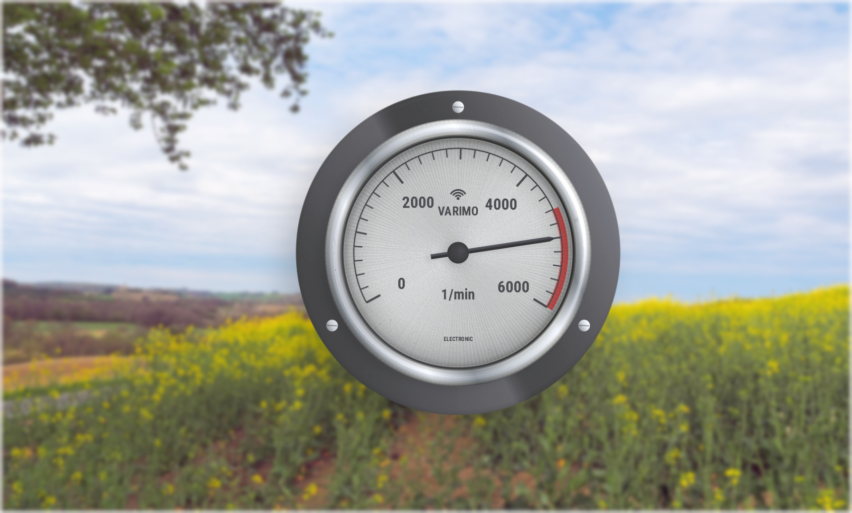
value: 5000 (rpm)
